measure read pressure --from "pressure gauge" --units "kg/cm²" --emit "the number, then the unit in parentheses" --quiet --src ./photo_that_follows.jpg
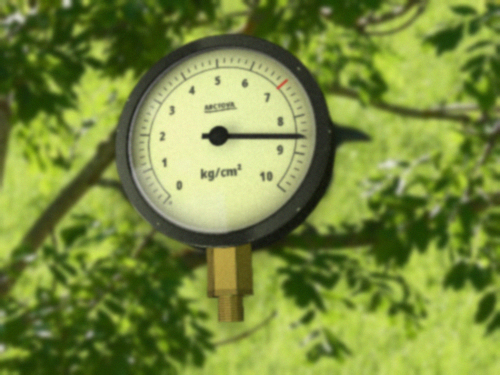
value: 8.6 (kg/cm²)
